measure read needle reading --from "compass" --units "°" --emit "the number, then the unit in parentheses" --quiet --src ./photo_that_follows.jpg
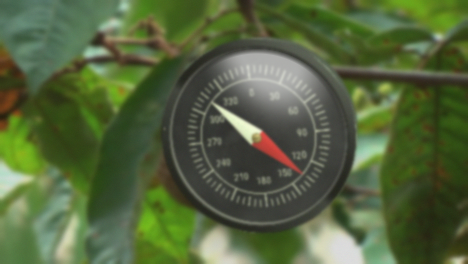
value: 135 (°)
